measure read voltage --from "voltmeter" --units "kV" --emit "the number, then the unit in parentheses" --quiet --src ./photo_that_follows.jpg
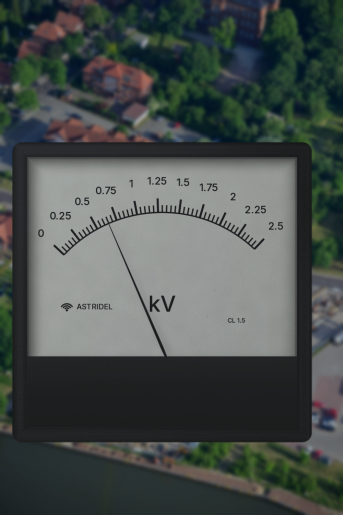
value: 0.65 (kV)
